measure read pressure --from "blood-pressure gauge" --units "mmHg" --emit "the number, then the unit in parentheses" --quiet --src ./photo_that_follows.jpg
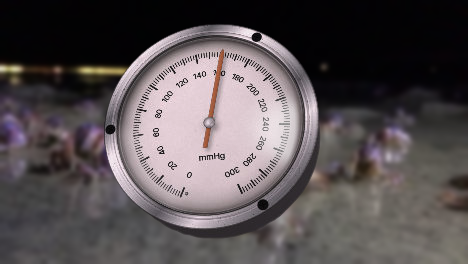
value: 160 (mmHg)
